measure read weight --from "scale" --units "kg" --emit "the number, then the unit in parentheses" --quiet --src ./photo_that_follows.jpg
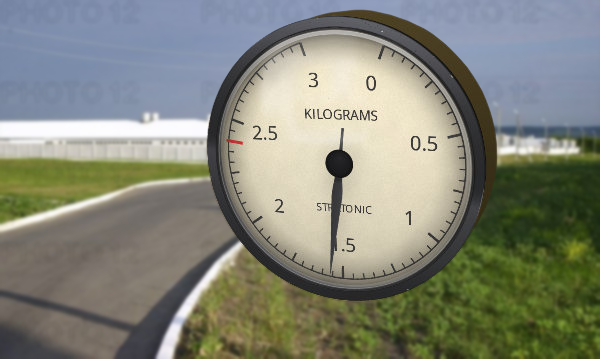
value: 1.55 (kg)
